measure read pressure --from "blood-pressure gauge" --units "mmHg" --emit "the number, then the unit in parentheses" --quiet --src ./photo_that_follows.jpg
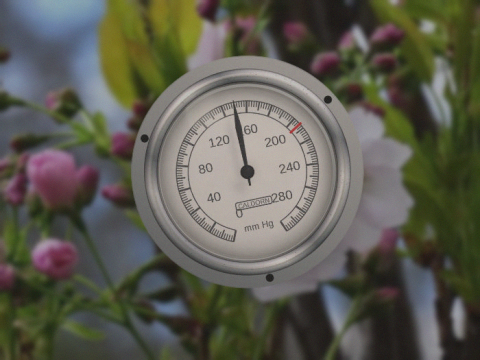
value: 150 (mmHg)
